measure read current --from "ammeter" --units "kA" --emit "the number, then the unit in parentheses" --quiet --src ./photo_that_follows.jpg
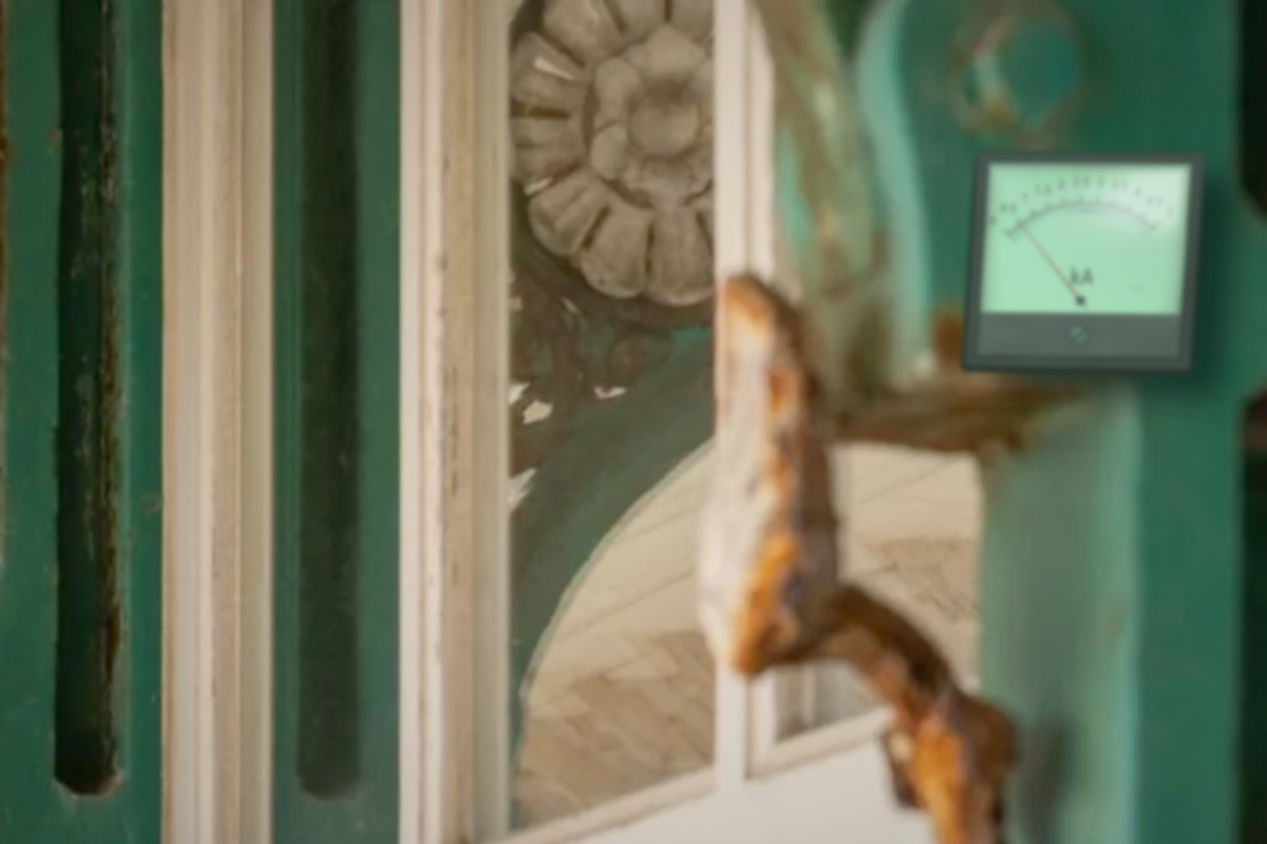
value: 0.5 (kA)
